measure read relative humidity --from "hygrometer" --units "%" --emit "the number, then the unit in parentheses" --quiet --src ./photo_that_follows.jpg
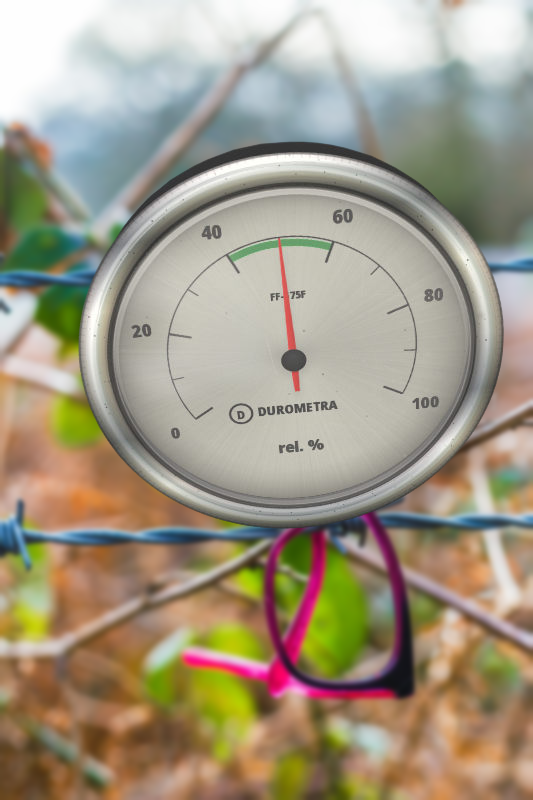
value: 50 (%)
